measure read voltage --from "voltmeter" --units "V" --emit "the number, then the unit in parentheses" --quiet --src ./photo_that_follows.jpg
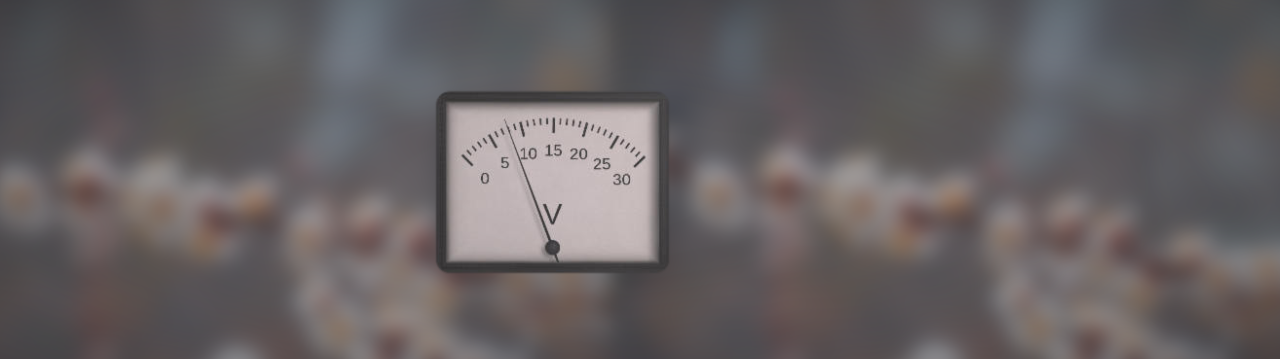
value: 8 (V)
